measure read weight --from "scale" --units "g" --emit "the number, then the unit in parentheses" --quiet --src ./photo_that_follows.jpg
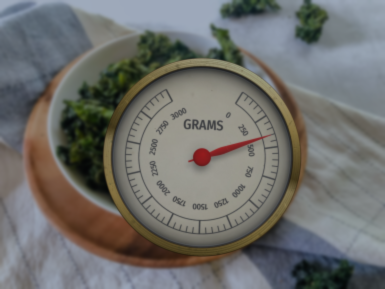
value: 400 (g)
